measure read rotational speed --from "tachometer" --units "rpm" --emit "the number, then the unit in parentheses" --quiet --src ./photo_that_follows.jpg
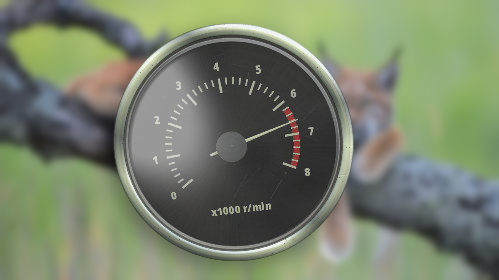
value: 6600 (rpm)
